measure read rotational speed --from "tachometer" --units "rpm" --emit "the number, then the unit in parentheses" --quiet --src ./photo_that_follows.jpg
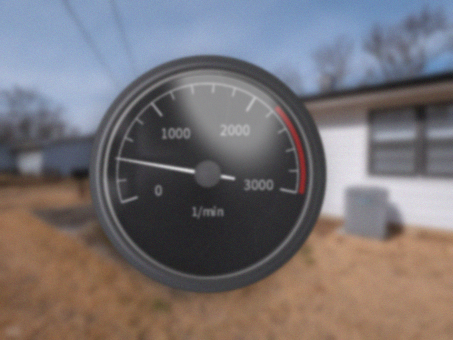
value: 400 (rpm)
